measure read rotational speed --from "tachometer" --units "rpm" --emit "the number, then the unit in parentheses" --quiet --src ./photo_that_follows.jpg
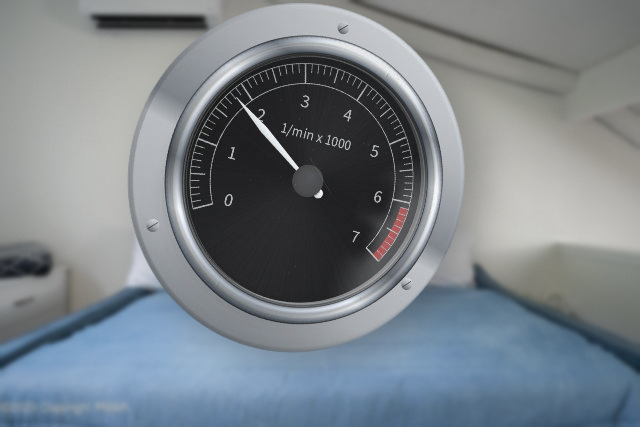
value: 1800 (rpm)
